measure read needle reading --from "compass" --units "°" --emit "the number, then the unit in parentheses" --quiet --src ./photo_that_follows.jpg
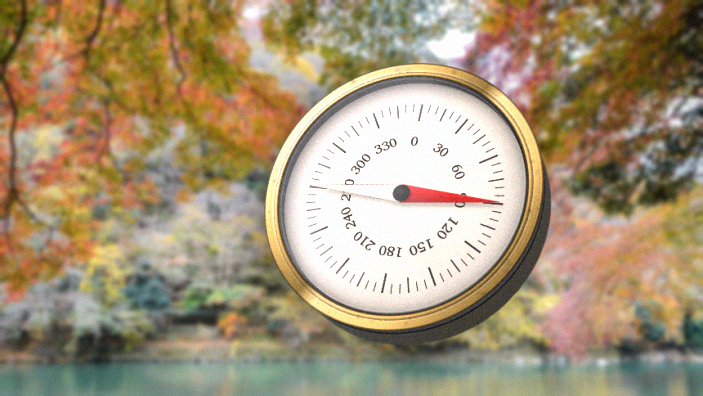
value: 90 (°)
